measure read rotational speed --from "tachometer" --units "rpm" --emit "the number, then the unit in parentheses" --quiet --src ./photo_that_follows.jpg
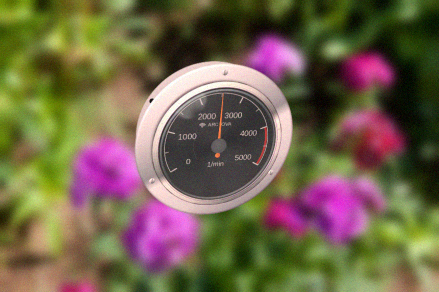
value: 2500 (rpm)
